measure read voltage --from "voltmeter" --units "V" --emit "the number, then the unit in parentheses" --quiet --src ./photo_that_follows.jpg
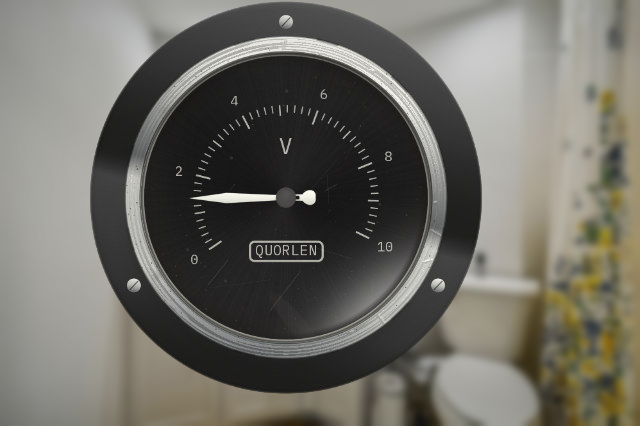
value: 1.4 (V)
